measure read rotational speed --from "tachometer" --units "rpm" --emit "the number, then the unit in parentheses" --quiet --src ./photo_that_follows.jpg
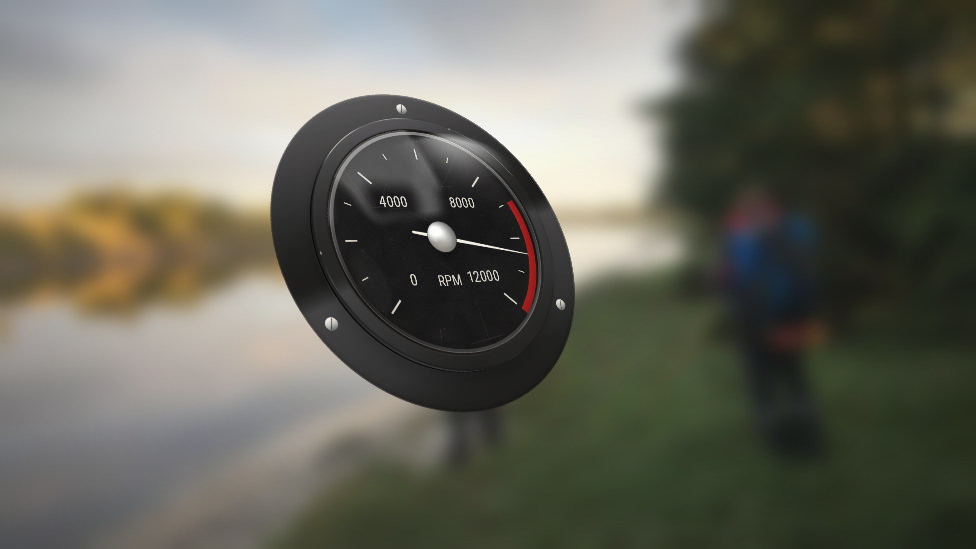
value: 10500 (rpm)
